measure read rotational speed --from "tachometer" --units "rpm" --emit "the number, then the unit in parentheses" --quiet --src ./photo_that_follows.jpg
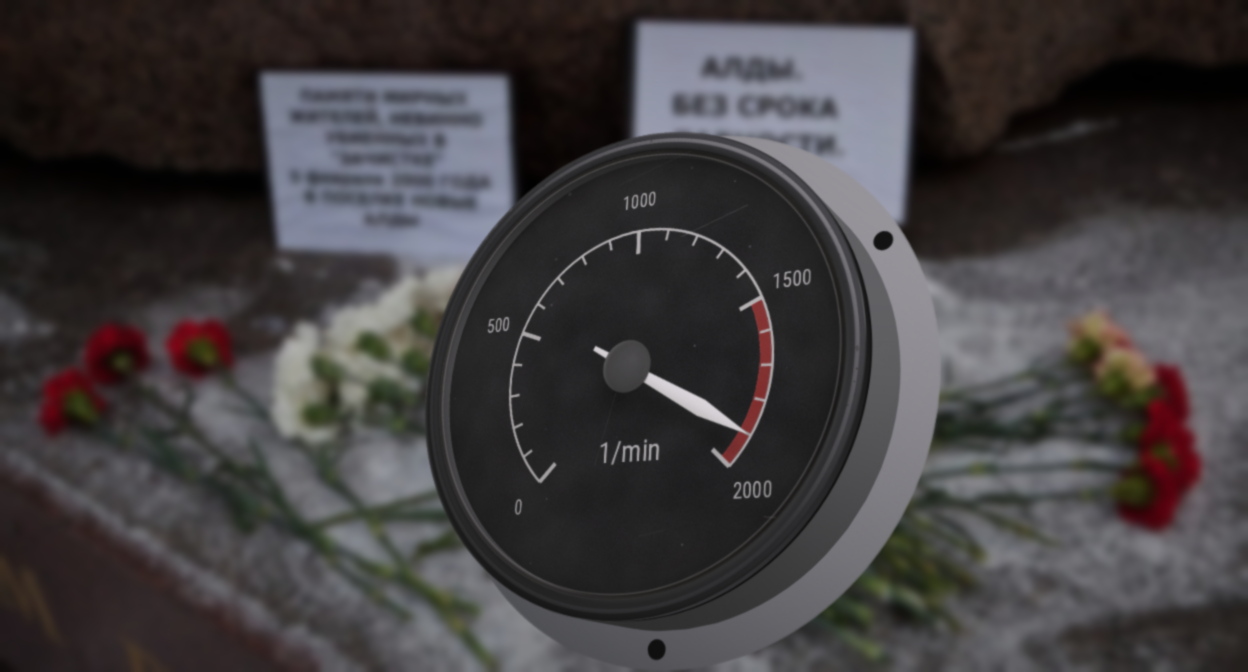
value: 1900 (rpm)
